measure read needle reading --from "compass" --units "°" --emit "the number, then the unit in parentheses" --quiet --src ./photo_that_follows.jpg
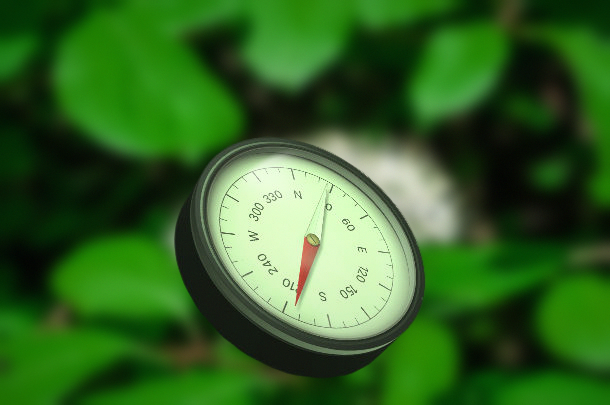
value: 205 (°)
